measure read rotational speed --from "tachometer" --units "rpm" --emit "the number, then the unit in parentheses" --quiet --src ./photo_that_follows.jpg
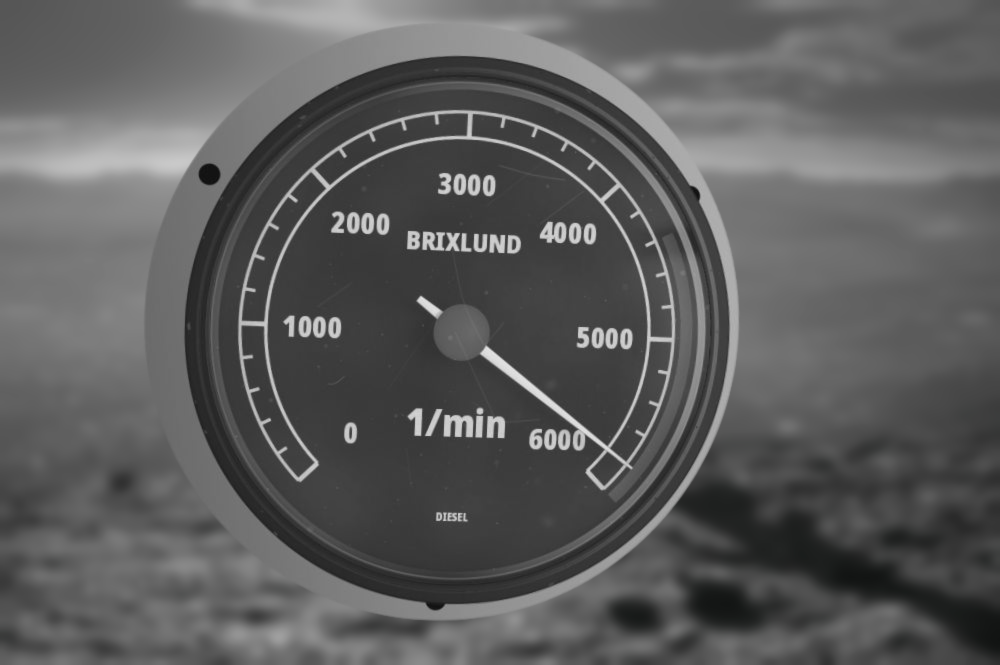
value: 5800 (rpm)
